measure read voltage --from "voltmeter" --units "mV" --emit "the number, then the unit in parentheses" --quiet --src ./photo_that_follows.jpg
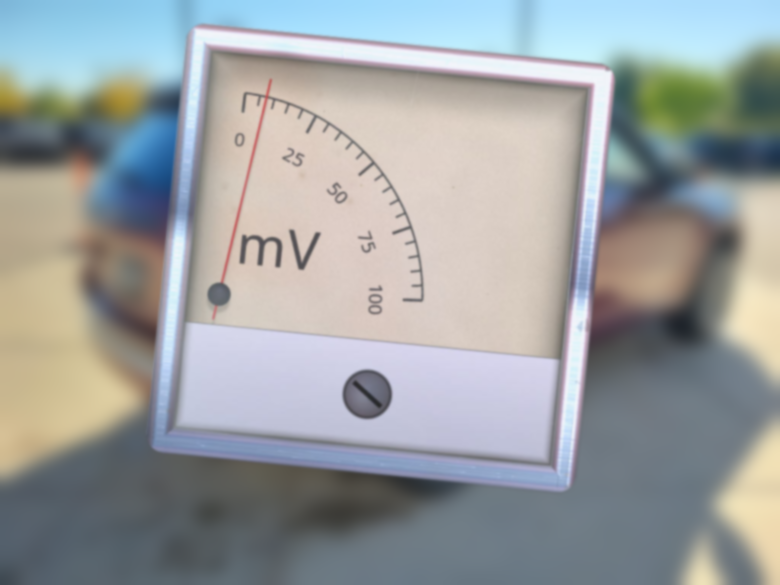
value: 7.5 (mV)
